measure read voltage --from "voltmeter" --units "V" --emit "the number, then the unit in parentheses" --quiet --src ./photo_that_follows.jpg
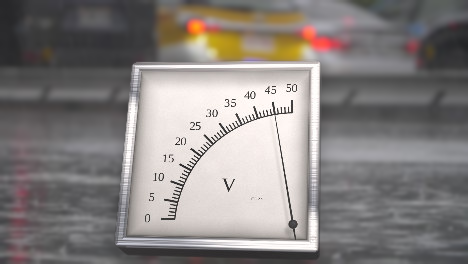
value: 45 (V)
